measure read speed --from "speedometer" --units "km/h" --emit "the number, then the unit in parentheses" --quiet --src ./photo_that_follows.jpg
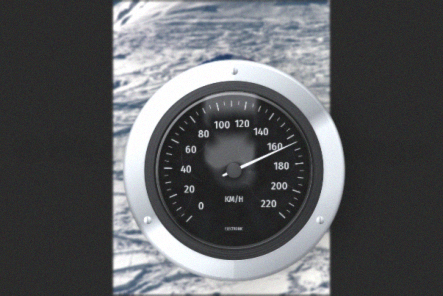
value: 165 (km/h)
